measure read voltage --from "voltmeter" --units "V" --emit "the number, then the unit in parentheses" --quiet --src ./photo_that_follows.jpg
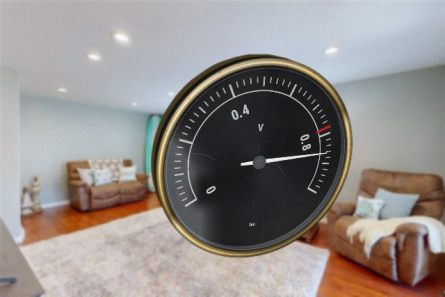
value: 0.86 (V)
